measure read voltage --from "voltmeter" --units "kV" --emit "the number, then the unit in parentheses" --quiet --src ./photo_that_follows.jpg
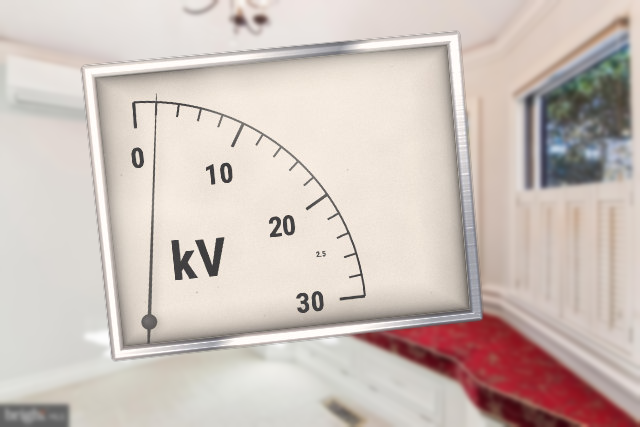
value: 2 (kV)
